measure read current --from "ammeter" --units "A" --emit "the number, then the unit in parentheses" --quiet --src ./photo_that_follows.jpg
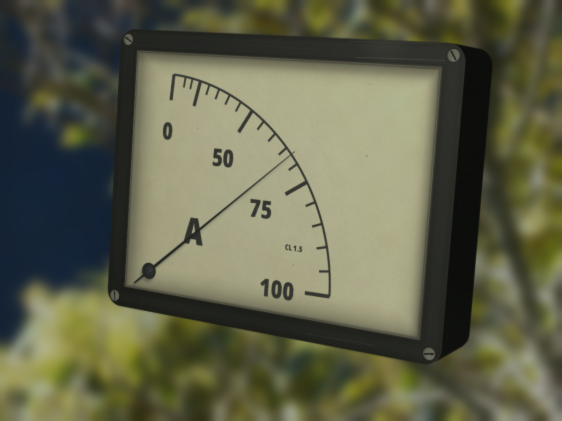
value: 67.5 (A)
